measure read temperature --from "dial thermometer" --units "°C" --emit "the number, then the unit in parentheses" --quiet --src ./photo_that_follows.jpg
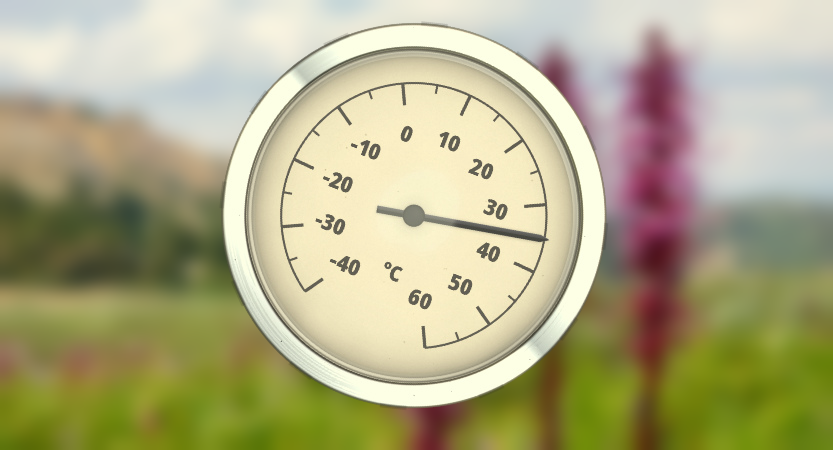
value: 35 (°C)
